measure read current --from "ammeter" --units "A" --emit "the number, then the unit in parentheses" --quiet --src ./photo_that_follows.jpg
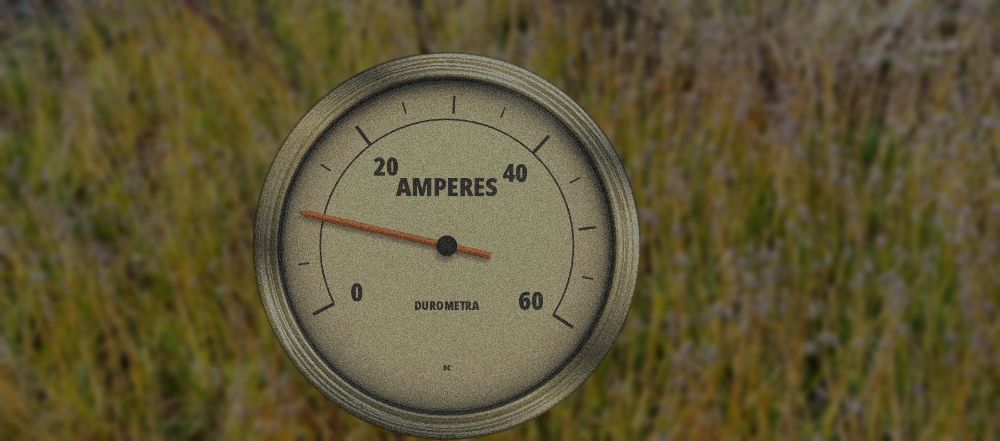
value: 10 (A)
